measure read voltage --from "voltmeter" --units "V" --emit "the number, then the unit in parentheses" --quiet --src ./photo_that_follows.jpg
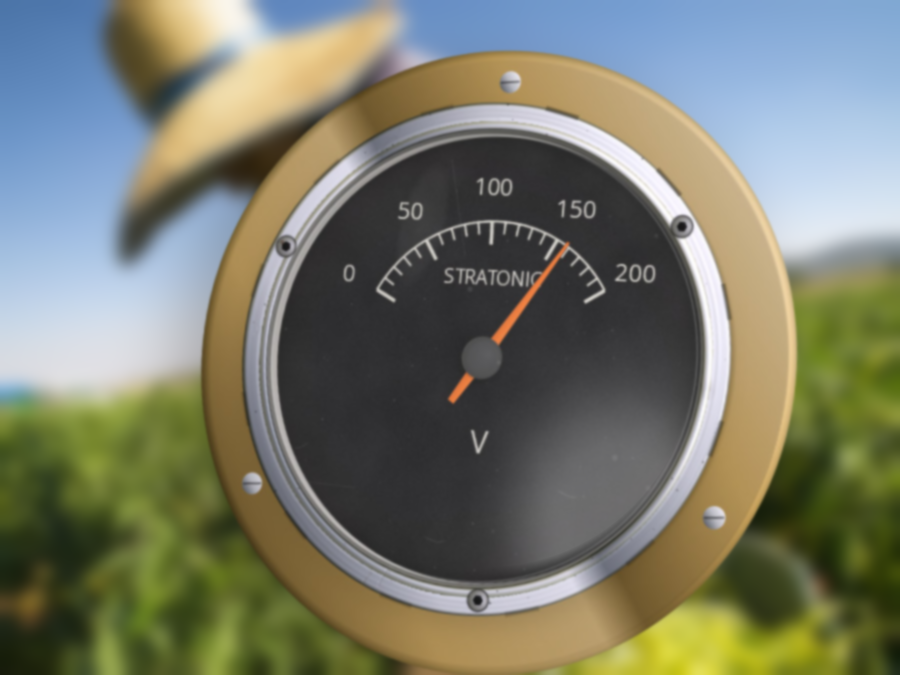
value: 160 (V)
